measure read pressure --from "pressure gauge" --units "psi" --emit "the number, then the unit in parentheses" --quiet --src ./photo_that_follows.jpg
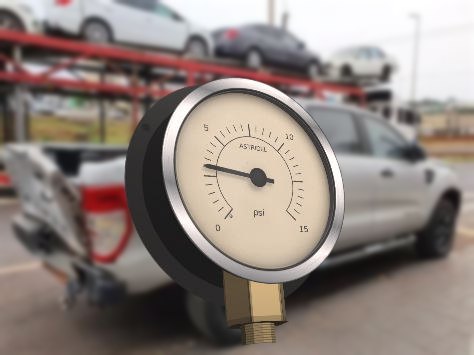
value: 3 (psi)
